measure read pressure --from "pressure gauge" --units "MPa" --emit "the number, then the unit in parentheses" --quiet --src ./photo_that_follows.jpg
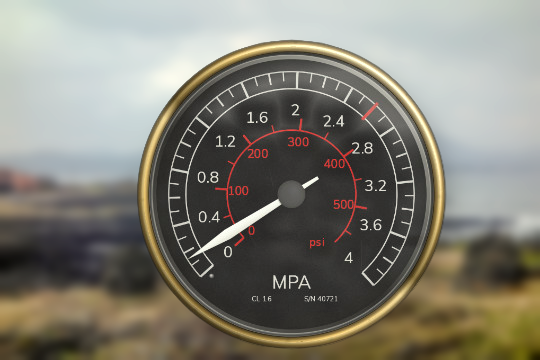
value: 0.15 (MPa)
